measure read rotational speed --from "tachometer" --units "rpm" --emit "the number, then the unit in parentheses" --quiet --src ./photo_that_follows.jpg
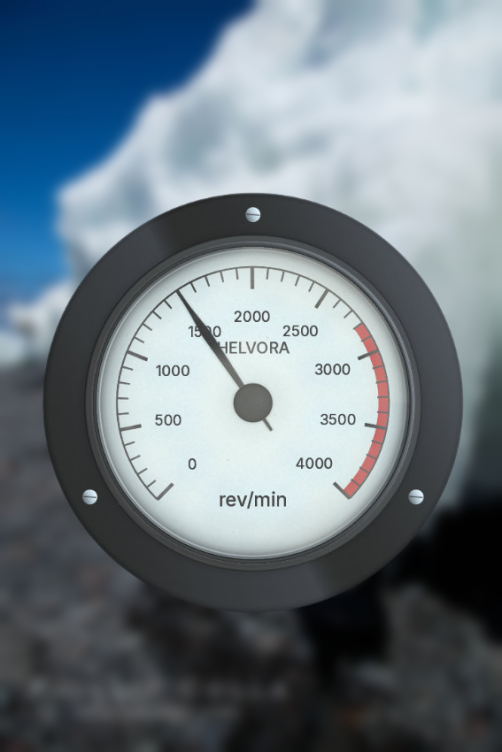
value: 1500 (rpm)
